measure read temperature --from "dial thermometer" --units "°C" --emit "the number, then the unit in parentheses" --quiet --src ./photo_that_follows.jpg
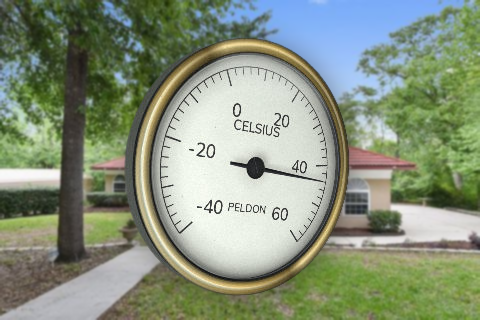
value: 44 (°C)
